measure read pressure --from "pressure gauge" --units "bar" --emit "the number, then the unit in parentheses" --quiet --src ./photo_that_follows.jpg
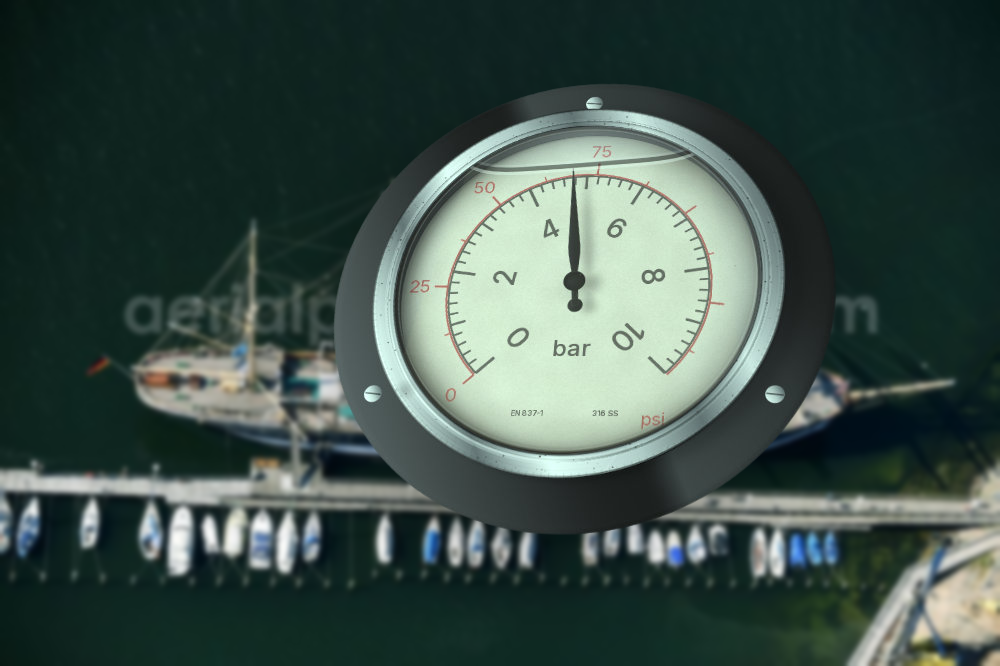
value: 4.8 (bar)
